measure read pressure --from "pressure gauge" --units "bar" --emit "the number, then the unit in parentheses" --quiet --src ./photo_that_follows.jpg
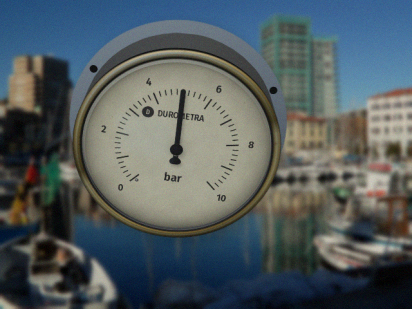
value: 5 (bar)
